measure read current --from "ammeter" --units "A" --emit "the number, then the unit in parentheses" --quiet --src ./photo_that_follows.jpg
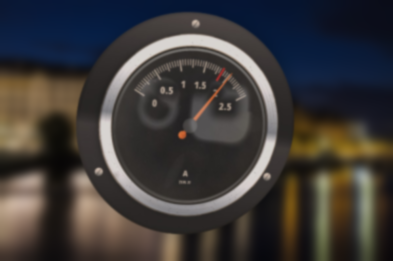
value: 2 (A)
